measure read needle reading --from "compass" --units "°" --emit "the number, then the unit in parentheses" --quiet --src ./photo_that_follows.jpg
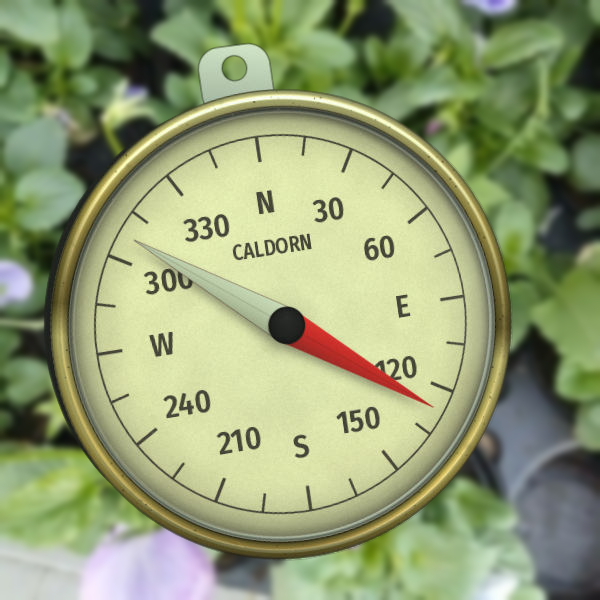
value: 127.5 (°)
